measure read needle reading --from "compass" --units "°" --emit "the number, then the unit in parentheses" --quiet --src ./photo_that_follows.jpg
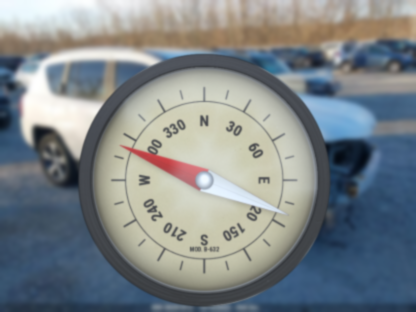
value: 292.5 (°)
